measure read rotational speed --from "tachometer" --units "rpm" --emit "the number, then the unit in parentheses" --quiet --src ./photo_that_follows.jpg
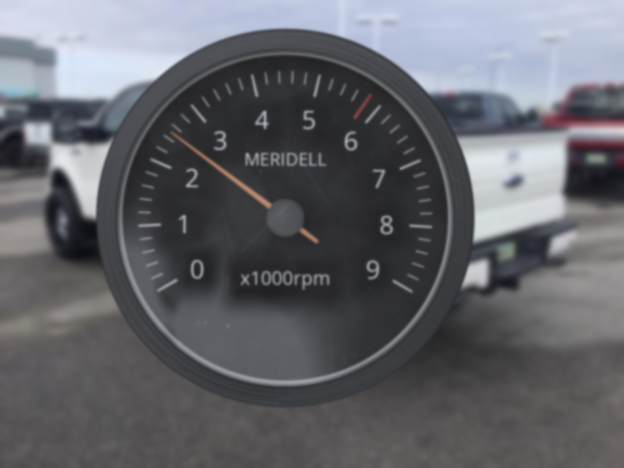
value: 2500 (rpm)
